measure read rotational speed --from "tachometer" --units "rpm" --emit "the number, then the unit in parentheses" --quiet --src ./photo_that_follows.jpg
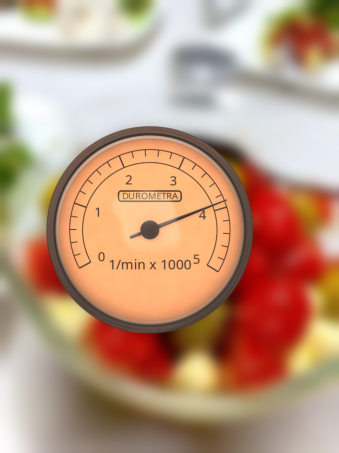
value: 3900 (rpm)
